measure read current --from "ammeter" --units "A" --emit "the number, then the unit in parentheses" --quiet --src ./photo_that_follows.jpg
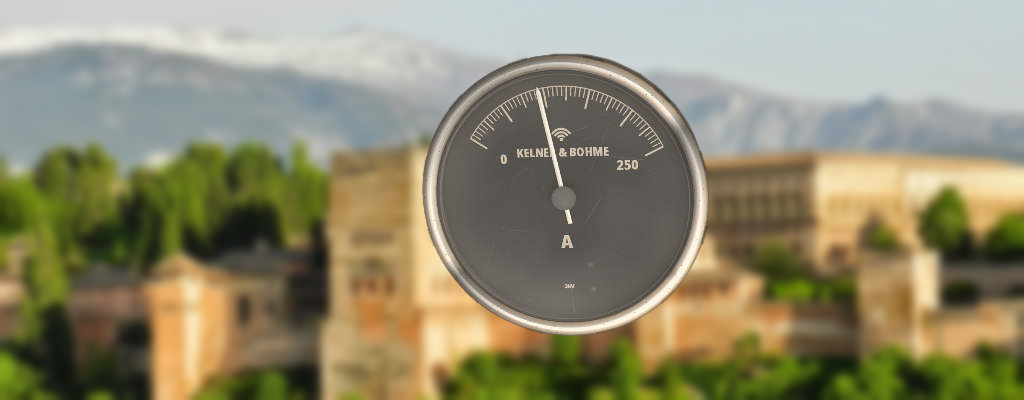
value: 95 (A)
